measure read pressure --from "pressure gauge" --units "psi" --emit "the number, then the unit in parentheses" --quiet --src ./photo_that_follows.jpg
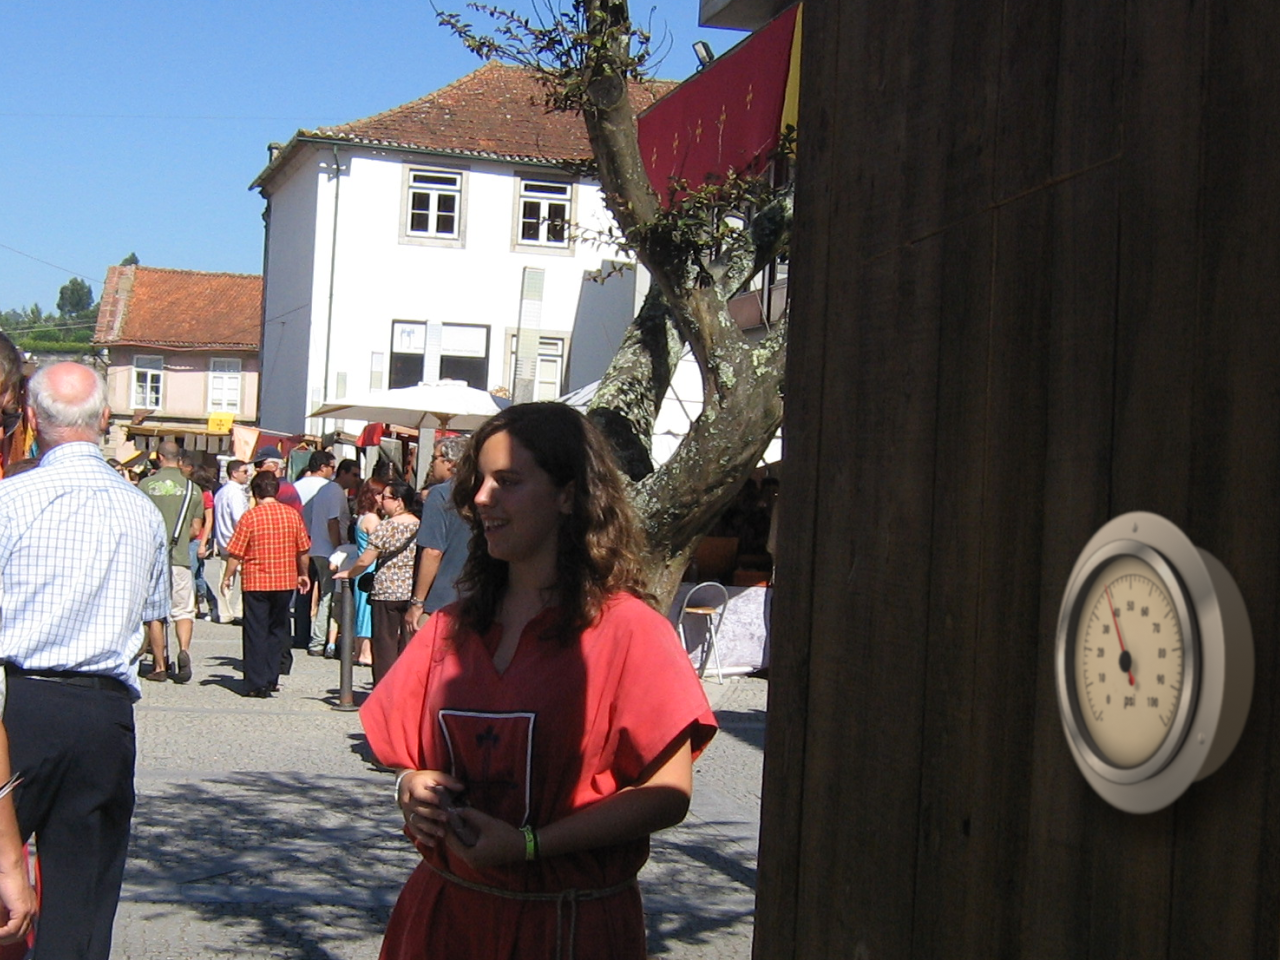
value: 40 (psi)
